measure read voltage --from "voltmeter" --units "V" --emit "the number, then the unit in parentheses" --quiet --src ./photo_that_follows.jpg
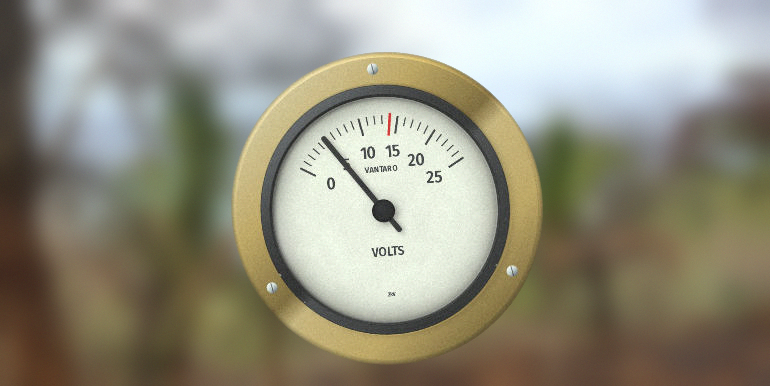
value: 5 (V)
